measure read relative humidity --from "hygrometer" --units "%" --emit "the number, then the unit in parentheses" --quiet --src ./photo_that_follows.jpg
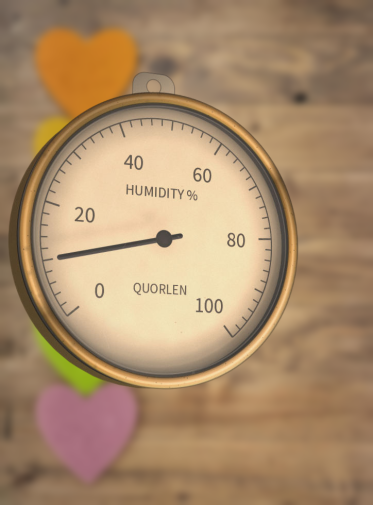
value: 10 (%)
